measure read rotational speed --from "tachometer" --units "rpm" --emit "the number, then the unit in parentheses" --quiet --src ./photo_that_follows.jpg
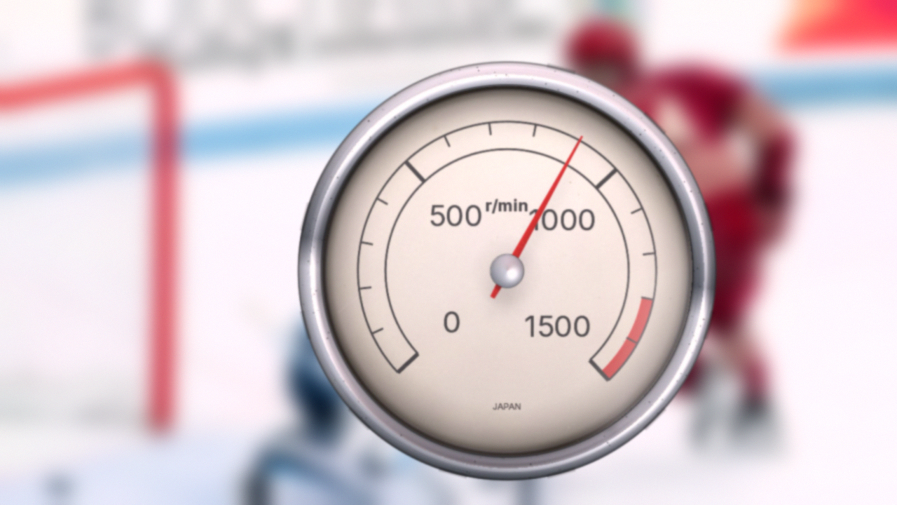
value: 900 (rpm)
